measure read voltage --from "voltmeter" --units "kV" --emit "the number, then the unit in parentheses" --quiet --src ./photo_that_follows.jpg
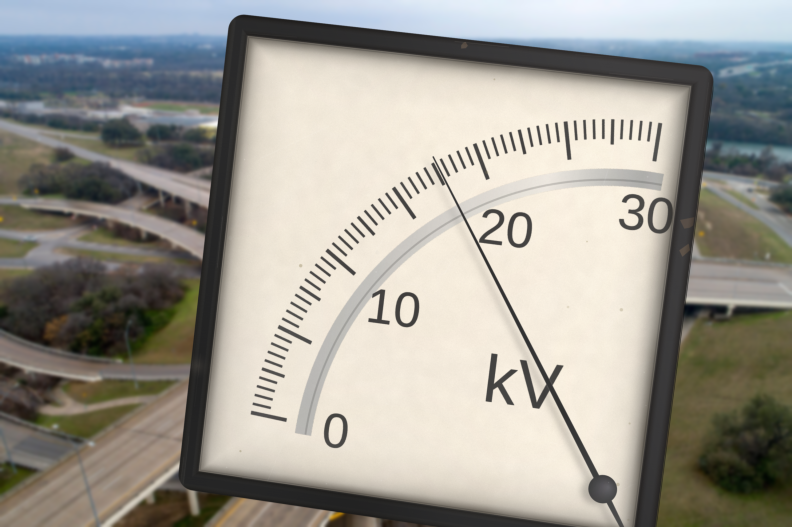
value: 17.75 (kV)
